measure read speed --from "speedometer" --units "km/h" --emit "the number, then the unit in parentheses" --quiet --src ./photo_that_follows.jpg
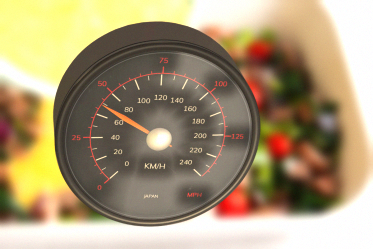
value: 70 (km/h)
